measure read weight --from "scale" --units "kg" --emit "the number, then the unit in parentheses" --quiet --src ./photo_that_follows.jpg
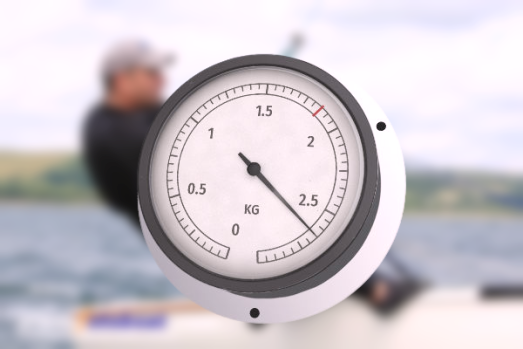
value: 2.65 (kg)
